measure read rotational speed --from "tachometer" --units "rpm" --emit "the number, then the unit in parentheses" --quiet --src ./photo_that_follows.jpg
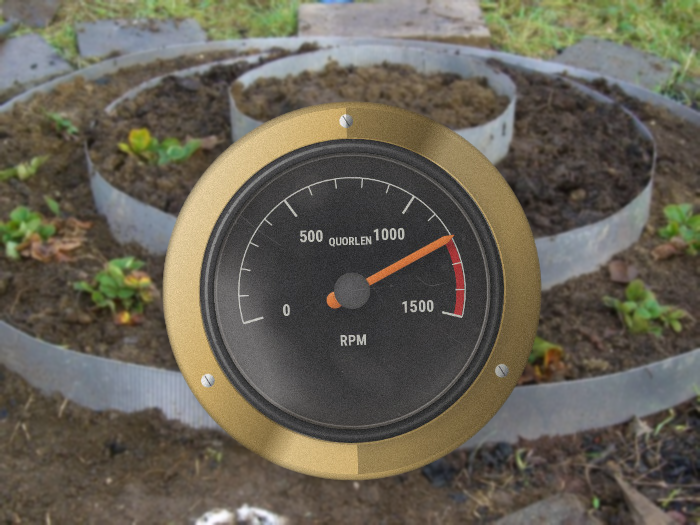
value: 1200 (rpm)
